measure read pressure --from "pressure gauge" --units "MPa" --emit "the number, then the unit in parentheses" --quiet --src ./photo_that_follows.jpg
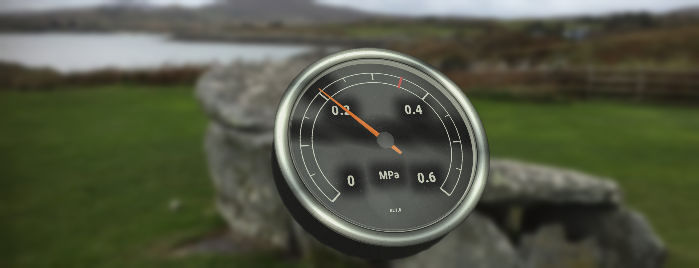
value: 0.2 (MPa)
